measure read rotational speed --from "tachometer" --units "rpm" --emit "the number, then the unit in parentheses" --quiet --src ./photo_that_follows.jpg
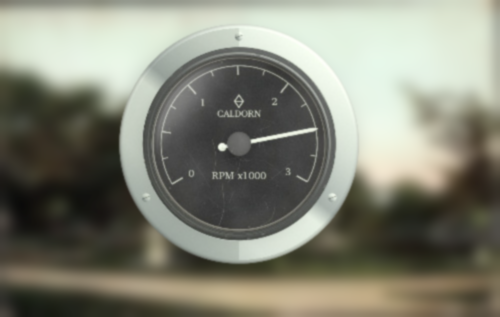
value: 2500 (rpm)
